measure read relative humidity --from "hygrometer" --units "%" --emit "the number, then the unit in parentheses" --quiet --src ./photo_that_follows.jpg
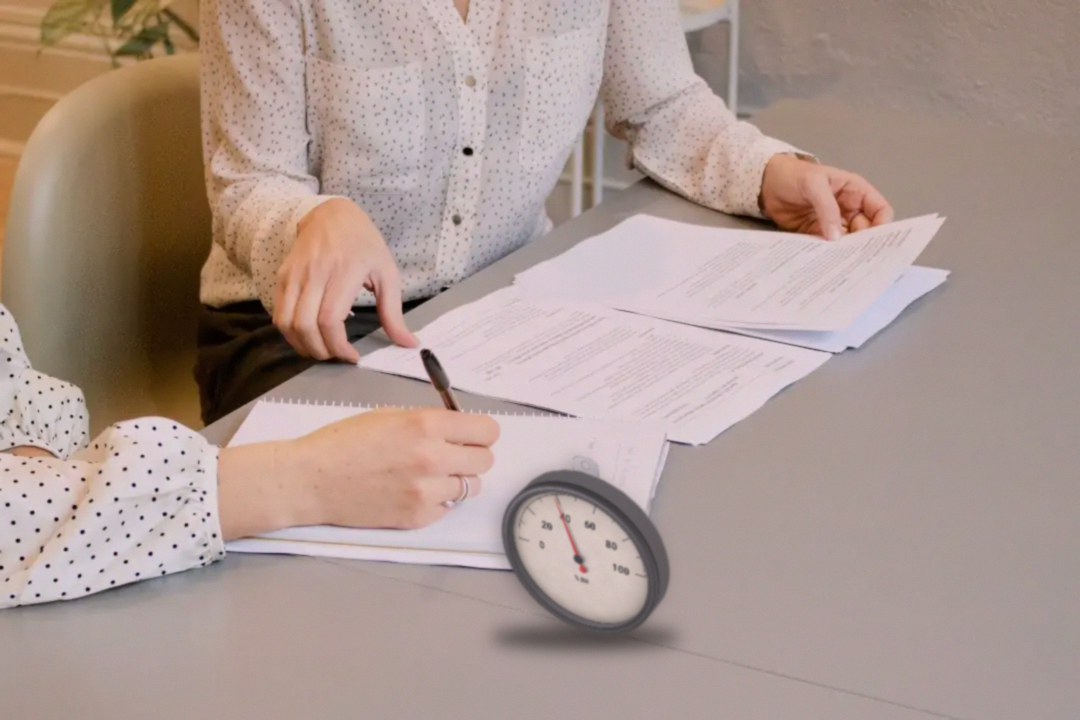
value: 40 (%)
